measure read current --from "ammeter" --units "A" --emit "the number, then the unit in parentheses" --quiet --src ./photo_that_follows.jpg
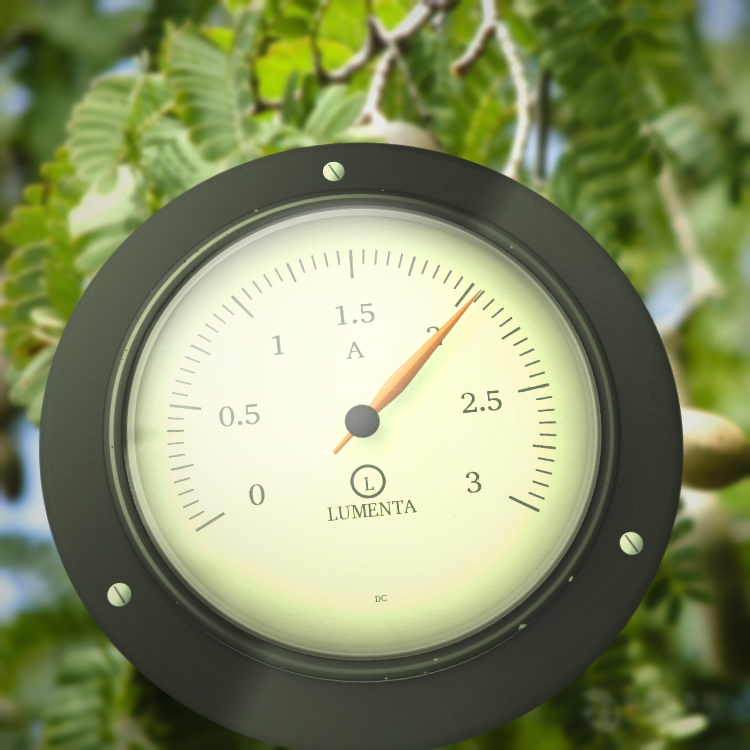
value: 2.05 (A)
